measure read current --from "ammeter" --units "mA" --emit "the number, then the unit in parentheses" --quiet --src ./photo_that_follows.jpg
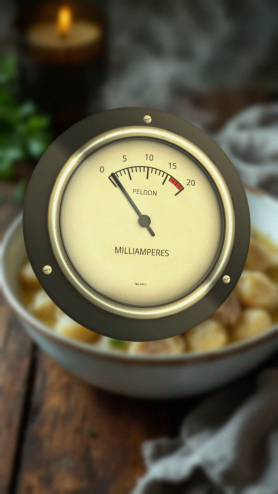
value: 1 (mA)
